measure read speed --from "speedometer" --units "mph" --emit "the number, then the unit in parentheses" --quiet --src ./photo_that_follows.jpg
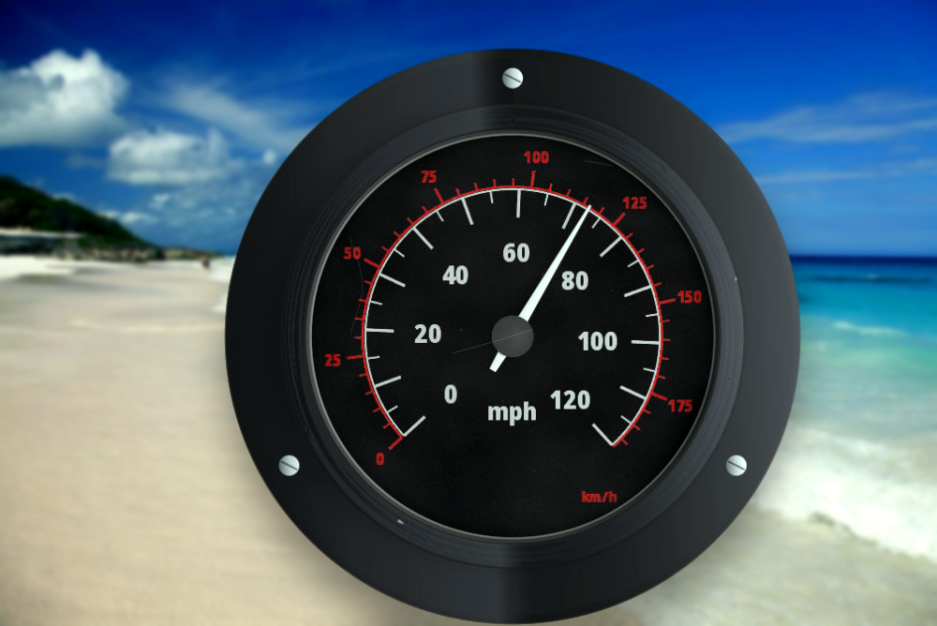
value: 72.5 (mph)
